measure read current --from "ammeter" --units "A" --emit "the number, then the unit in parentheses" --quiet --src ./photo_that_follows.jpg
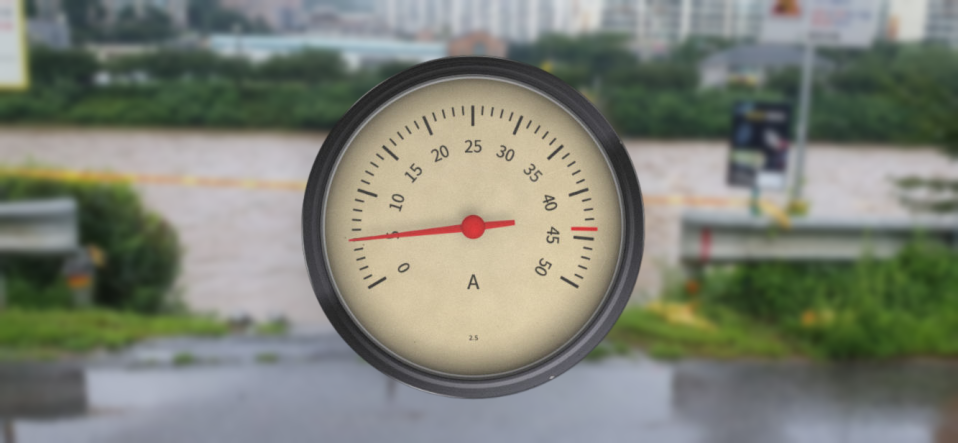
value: 5 (A)
